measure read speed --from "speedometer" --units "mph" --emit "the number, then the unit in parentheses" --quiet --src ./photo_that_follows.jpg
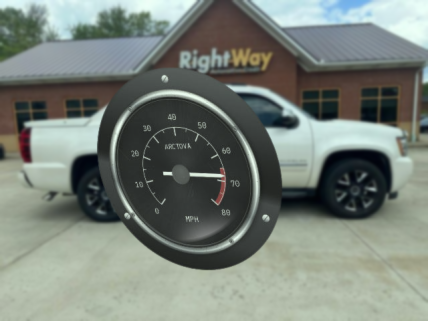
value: 67.5 (mph)
